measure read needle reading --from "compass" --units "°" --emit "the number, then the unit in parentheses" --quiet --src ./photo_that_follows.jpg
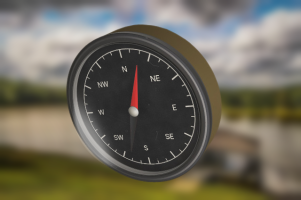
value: 20 (°)
